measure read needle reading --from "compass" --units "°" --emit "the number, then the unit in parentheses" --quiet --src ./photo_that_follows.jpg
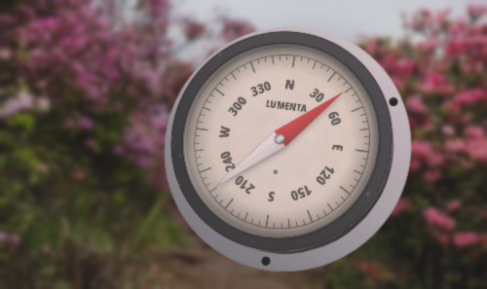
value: 45 (°)
